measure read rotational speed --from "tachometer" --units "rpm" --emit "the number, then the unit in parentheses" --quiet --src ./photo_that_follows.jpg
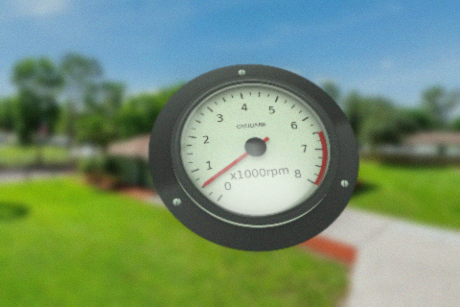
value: 500 (rpm)
